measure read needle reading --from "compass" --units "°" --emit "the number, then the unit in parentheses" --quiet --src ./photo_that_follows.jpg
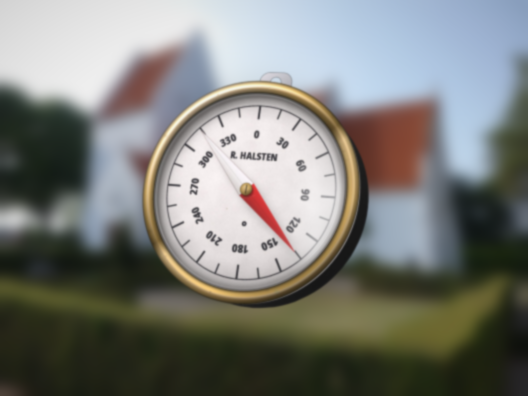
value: 135 (°)
